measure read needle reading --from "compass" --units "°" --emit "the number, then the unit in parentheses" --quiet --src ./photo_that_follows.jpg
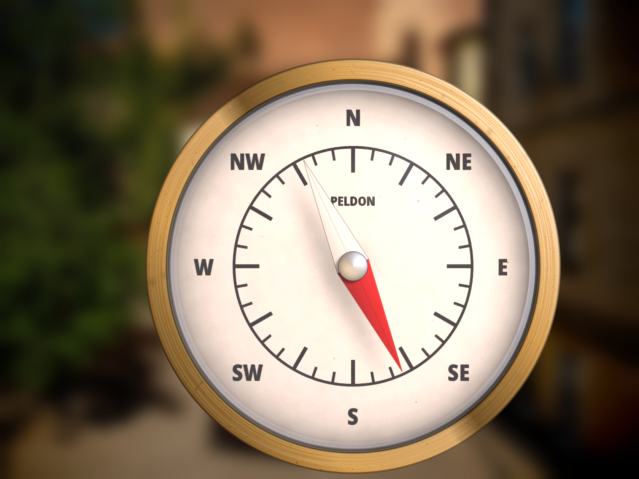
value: 155 (°)
